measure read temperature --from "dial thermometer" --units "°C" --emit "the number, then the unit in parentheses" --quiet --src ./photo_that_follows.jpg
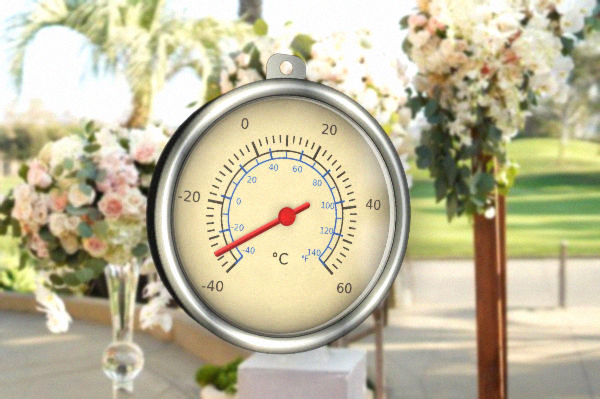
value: -34 (°C)
